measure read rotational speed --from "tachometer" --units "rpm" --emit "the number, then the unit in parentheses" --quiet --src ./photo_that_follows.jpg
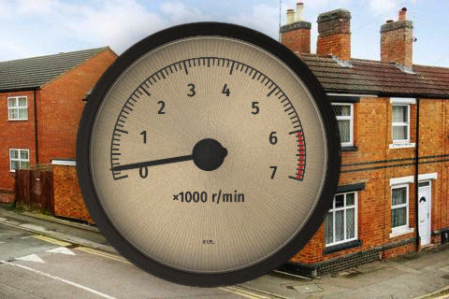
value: 200 (rpm)
